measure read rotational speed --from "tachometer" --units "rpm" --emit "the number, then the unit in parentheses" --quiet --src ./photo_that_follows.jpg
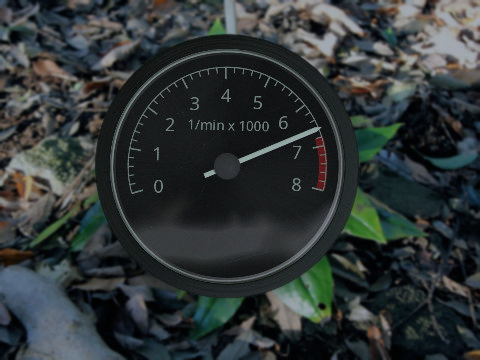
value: 6600 (rpm)
